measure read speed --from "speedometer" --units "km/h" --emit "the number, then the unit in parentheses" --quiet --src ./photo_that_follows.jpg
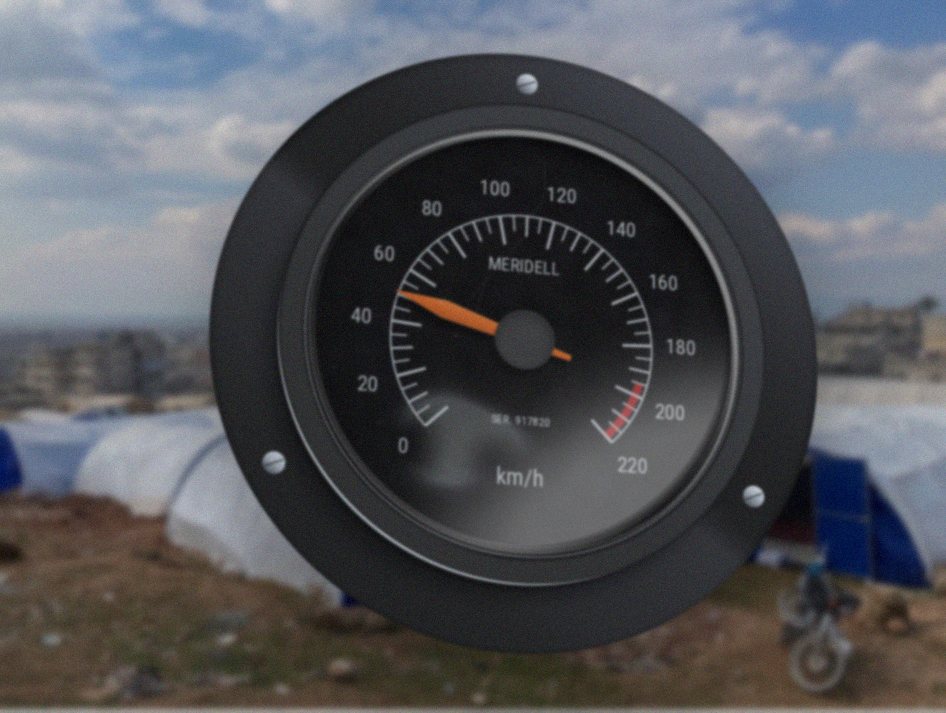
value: 50 (km/h)
